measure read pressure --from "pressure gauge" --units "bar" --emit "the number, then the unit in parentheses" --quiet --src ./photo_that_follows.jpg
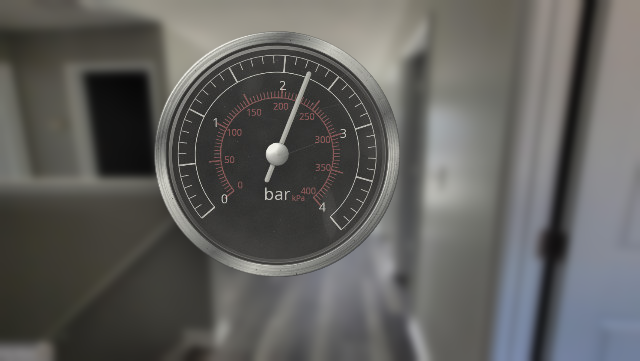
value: 2.25 (bar)
